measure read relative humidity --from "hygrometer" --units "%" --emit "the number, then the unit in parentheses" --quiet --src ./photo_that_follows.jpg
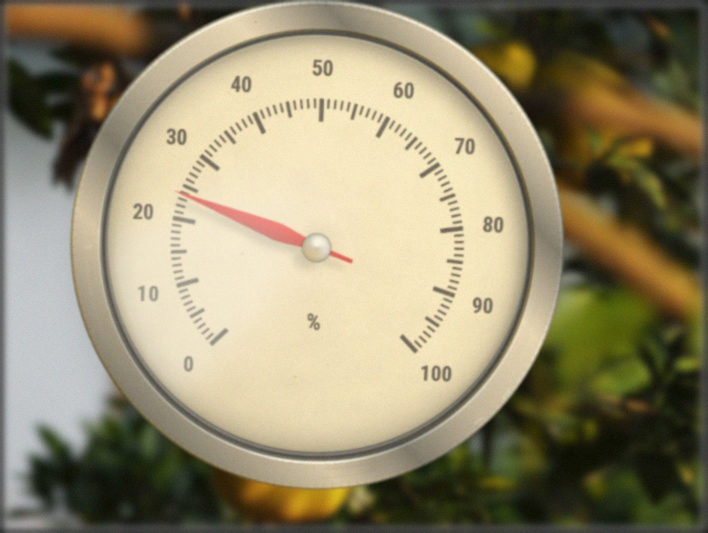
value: 24 (%)
